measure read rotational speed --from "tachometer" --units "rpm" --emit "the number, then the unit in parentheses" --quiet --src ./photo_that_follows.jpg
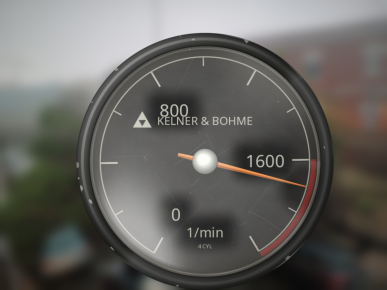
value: 1700 (rpm)
